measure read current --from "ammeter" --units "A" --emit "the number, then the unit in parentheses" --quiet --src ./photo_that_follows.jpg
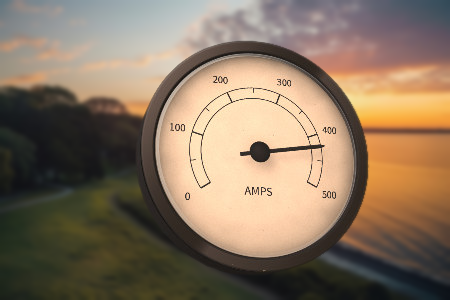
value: 425 (A)
